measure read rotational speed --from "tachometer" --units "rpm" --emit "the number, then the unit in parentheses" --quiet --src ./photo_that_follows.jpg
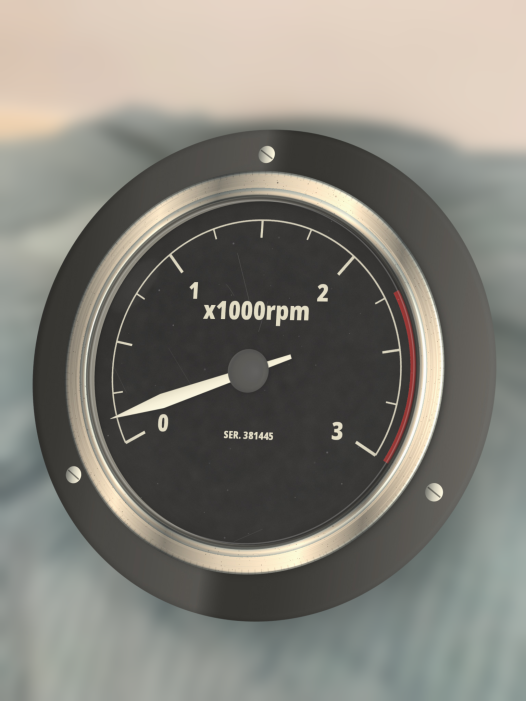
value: 125 (rpm)
